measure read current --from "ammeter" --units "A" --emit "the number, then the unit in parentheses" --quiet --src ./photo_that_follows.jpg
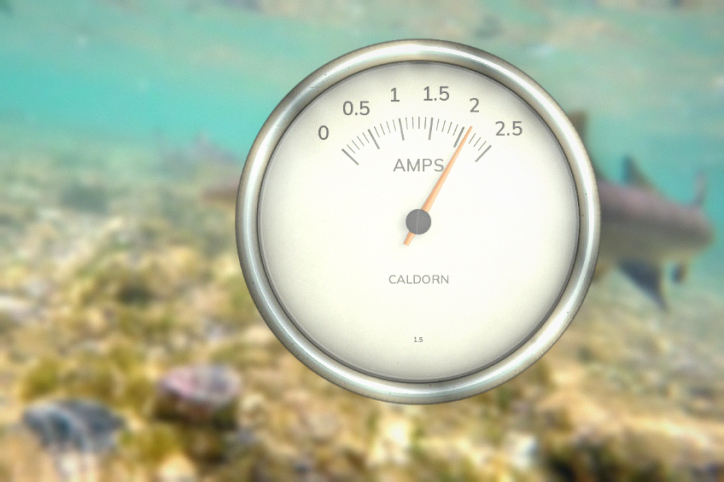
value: 2.1 (A)
